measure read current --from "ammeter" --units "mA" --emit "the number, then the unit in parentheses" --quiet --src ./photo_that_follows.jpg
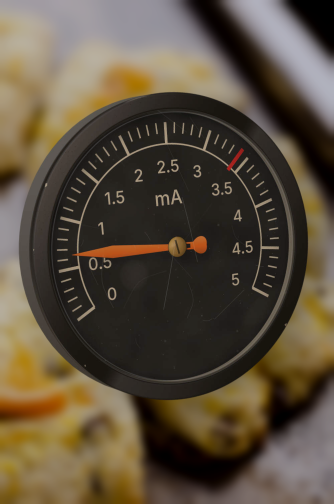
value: 0.65 (mA)
